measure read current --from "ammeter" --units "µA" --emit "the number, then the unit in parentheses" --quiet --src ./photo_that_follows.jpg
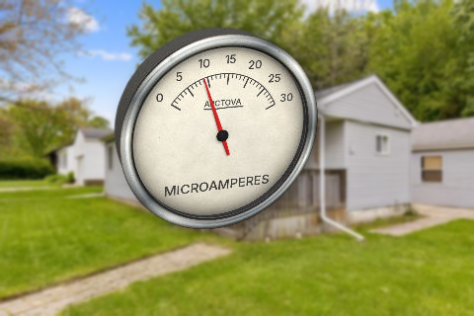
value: 9 (µA)
